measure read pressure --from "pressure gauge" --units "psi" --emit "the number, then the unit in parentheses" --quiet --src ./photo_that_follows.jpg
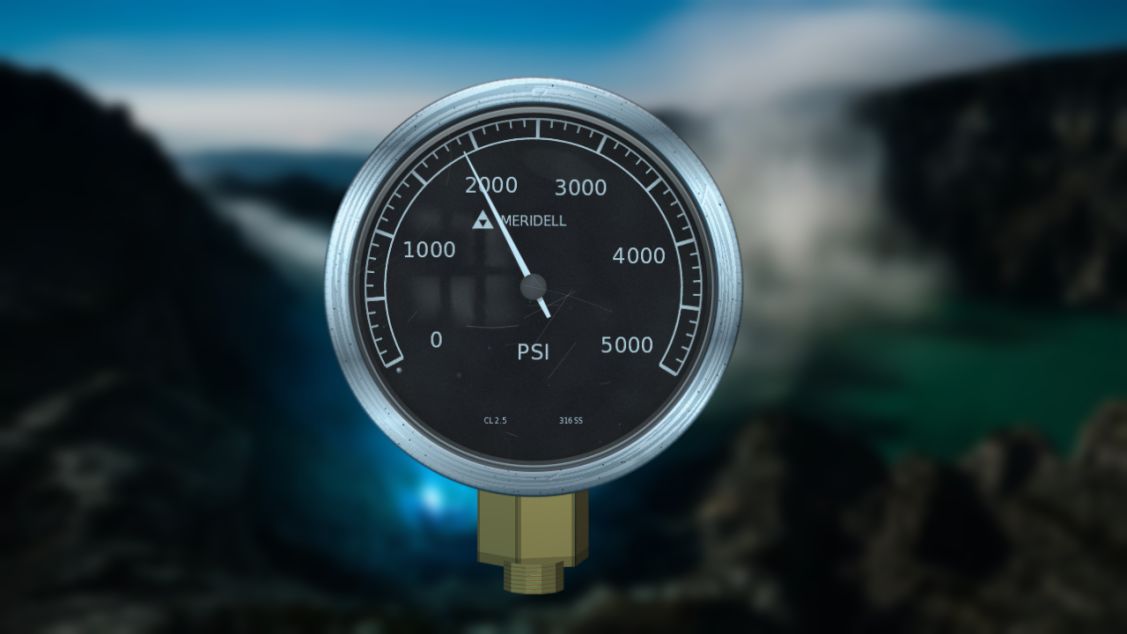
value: 1900 (psi)
